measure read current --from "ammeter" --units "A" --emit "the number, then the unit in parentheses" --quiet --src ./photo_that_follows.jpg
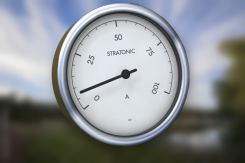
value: 7.5 (A)
